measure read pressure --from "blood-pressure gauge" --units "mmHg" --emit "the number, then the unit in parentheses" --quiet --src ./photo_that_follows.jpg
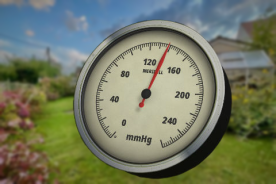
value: 140 (mmHg)
